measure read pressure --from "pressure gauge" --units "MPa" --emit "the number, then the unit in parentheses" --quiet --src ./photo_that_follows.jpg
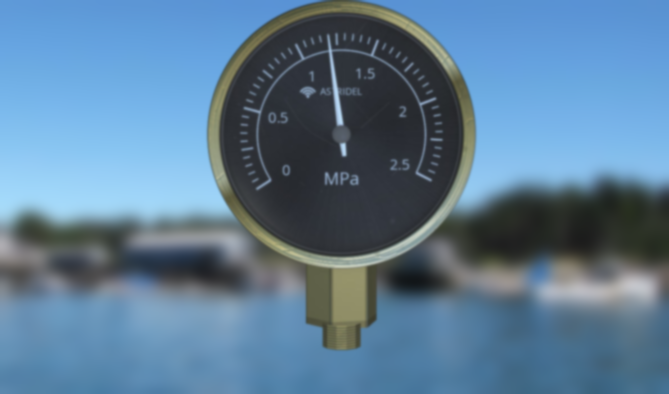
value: 1.2 (MPa)
